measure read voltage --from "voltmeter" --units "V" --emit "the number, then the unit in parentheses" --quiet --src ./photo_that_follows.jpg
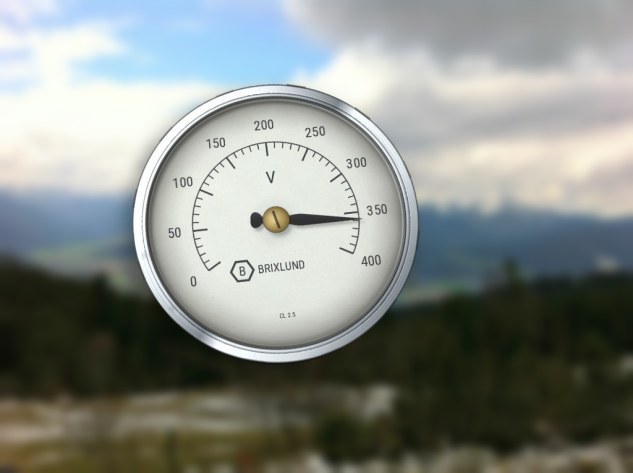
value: 360 (V)
